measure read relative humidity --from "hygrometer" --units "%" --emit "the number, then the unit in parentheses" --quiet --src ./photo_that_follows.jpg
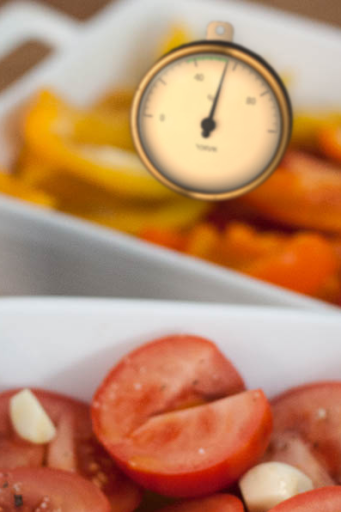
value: 56 (%)
